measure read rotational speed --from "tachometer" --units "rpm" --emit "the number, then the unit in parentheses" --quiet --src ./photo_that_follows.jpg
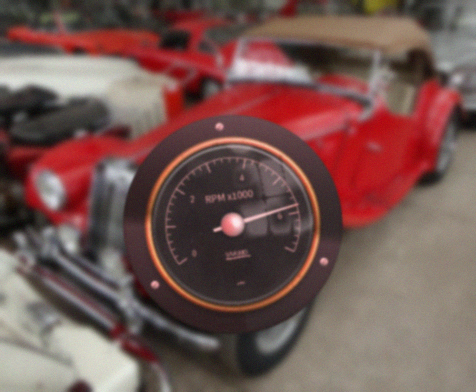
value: 5800 (rpm)
